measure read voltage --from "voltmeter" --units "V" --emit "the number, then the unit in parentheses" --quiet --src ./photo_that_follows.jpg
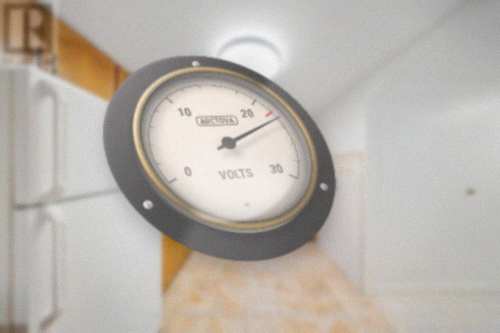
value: 23 (V)
